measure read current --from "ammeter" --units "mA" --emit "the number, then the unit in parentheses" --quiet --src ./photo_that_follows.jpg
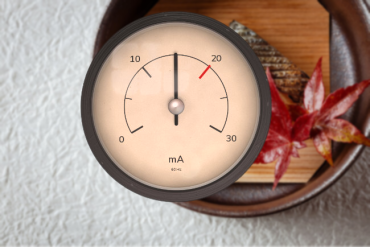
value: 15 (mA)
